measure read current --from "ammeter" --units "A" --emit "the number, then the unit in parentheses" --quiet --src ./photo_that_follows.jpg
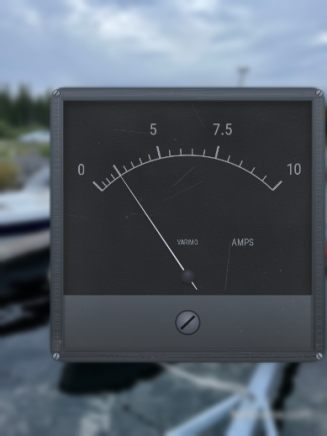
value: 2.5 (A)
